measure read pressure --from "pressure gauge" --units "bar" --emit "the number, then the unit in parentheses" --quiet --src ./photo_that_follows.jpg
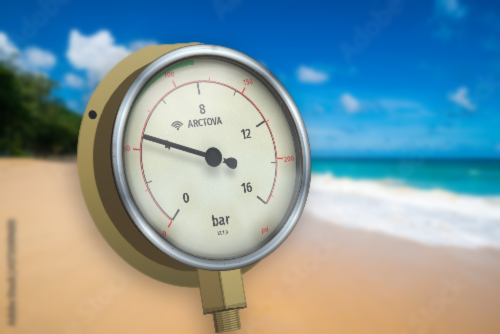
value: 4 (bar)
